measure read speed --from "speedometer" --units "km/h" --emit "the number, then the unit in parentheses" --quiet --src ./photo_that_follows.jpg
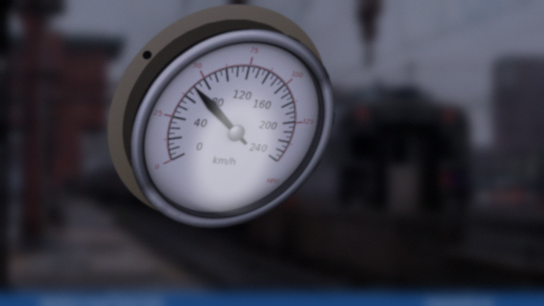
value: 70 (km/h)
